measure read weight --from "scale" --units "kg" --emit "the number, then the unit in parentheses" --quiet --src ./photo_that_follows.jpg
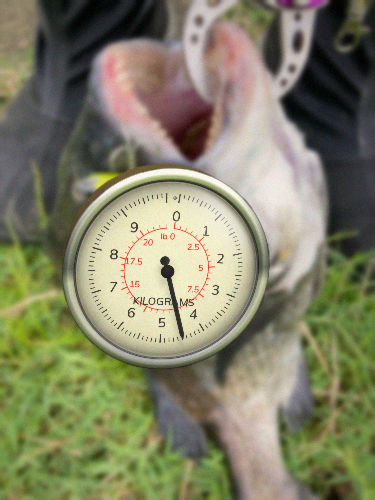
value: 4.5 (kg)
